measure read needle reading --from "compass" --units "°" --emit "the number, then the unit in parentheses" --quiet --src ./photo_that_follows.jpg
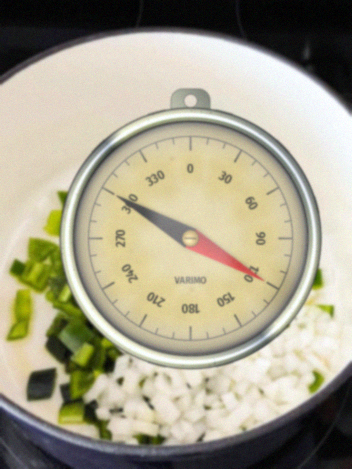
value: 120 (°)
